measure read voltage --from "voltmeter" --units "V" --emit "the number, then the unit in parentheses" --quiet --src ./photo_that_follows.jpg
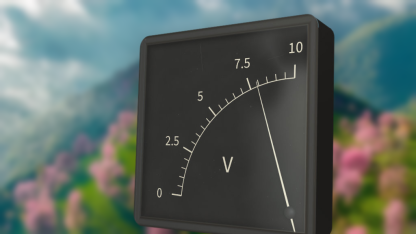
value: 8 (V)
